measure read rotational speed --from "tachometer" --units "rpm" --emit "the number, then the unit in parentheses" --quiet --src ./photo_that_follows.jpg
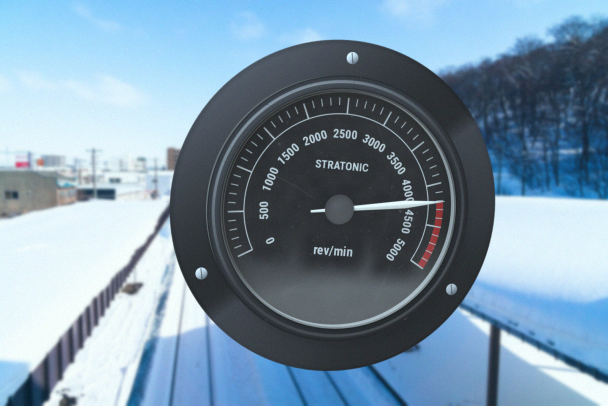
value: 4200 (rpm)
